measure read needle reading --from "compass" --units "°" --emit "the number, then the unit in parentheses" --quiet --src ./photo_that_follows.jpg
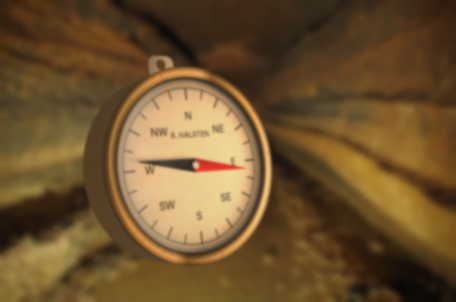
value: 97.5 (°)
